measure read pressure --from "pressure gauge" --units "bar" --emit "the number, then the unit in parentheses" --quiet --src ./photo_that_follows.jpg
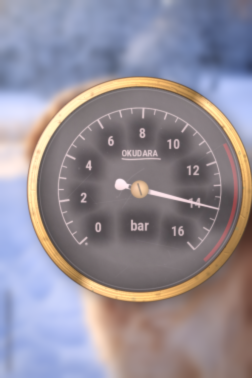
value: 14 (bar)
